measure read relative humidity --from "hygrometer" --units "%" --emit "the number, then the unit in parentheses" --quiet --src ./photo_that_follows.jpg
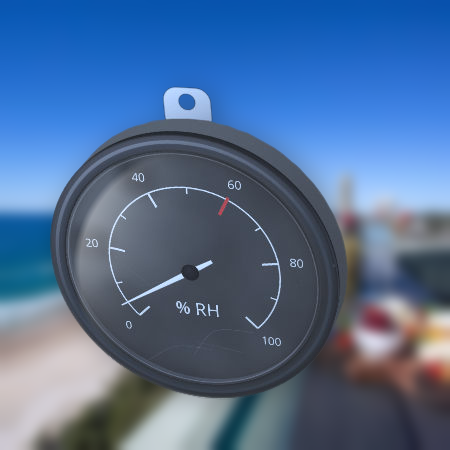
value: 5 (%)
